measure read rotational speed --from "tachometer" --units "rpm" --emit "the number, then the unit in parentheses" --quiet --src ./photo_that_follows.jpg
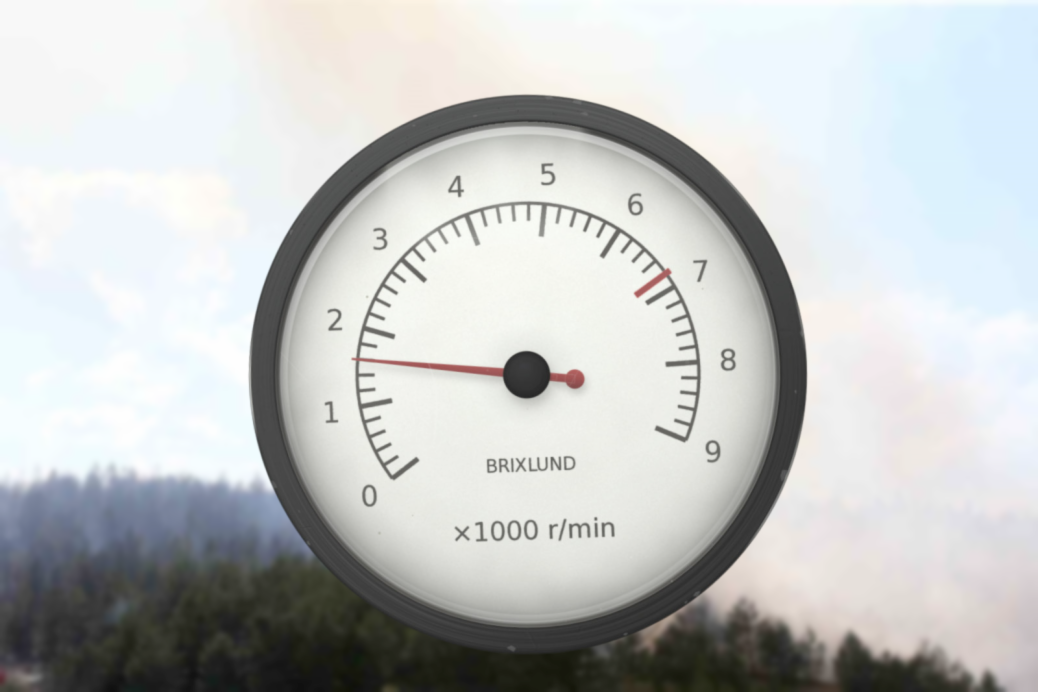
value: 1600 (rpm)
